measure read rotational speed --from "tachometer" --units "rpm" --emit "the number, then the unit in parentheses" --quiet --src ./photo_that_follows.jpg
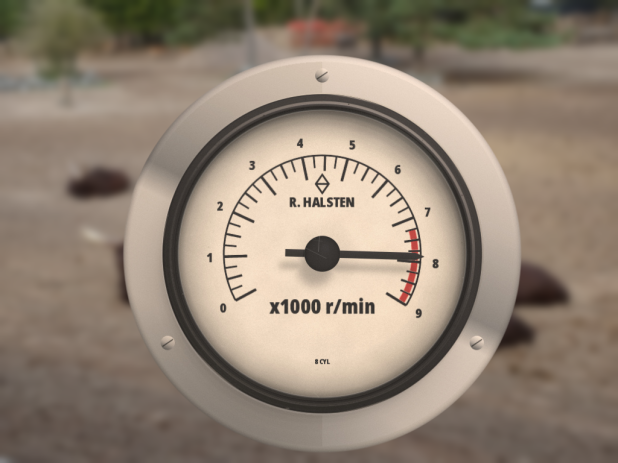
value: 7875 (rpm)
